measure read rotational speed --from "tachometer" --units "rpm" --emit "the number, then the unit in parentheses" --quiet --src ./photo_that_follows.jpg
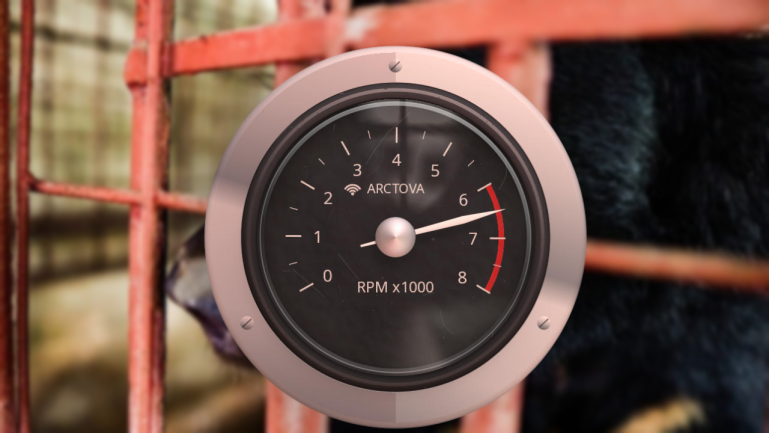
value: 6500 (rpm)
